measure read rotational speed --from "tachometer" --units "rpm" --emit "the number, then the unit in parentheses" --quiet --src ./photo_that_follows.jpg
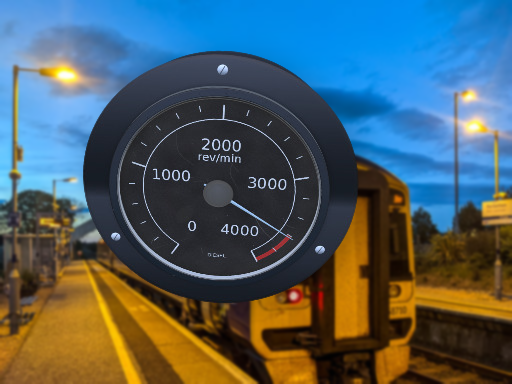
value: 3600 (rpm)
